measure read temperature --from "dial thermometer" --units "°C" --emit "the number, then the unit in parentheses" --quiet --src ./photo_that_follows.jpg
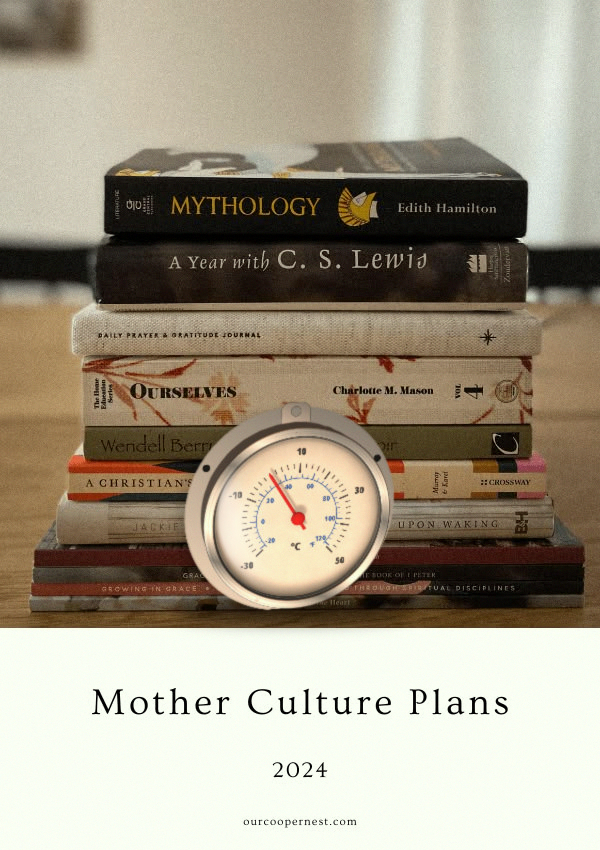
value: 0 (°C)
